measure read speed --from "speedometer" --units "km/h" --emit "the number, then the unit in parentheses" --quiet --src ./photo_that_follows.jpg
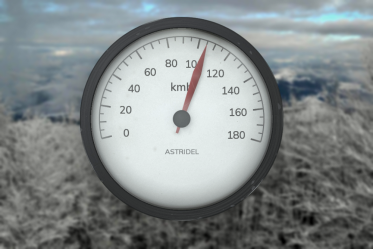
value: 105 (km/h)
